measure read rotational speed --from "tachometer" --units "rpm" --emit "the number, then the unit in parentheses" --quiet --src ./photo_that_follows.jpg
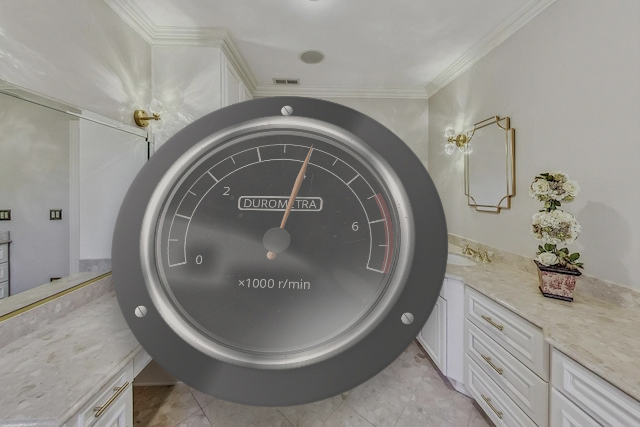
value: 4000 (rpm)
